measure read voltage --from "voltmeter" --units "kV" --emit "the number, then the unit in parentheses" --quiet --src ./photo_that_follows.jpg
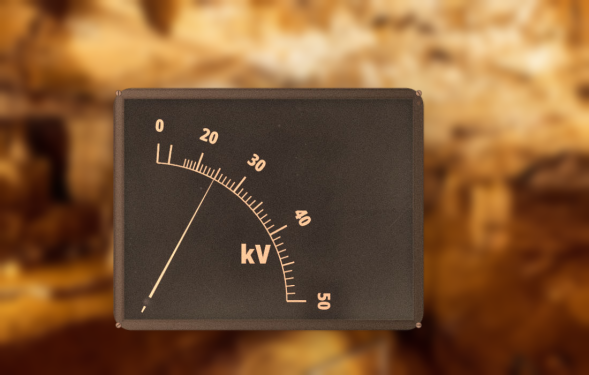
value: 25 (kV)
